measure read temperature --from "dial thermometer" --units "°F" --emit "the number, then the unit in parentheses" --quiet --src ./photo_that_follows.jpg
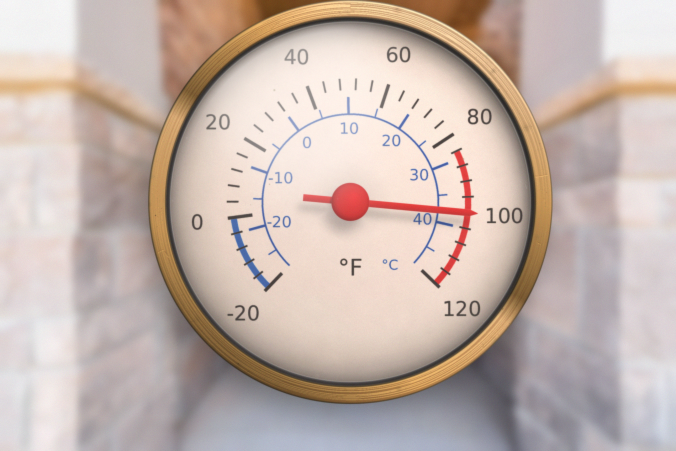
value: 100 (°F)
